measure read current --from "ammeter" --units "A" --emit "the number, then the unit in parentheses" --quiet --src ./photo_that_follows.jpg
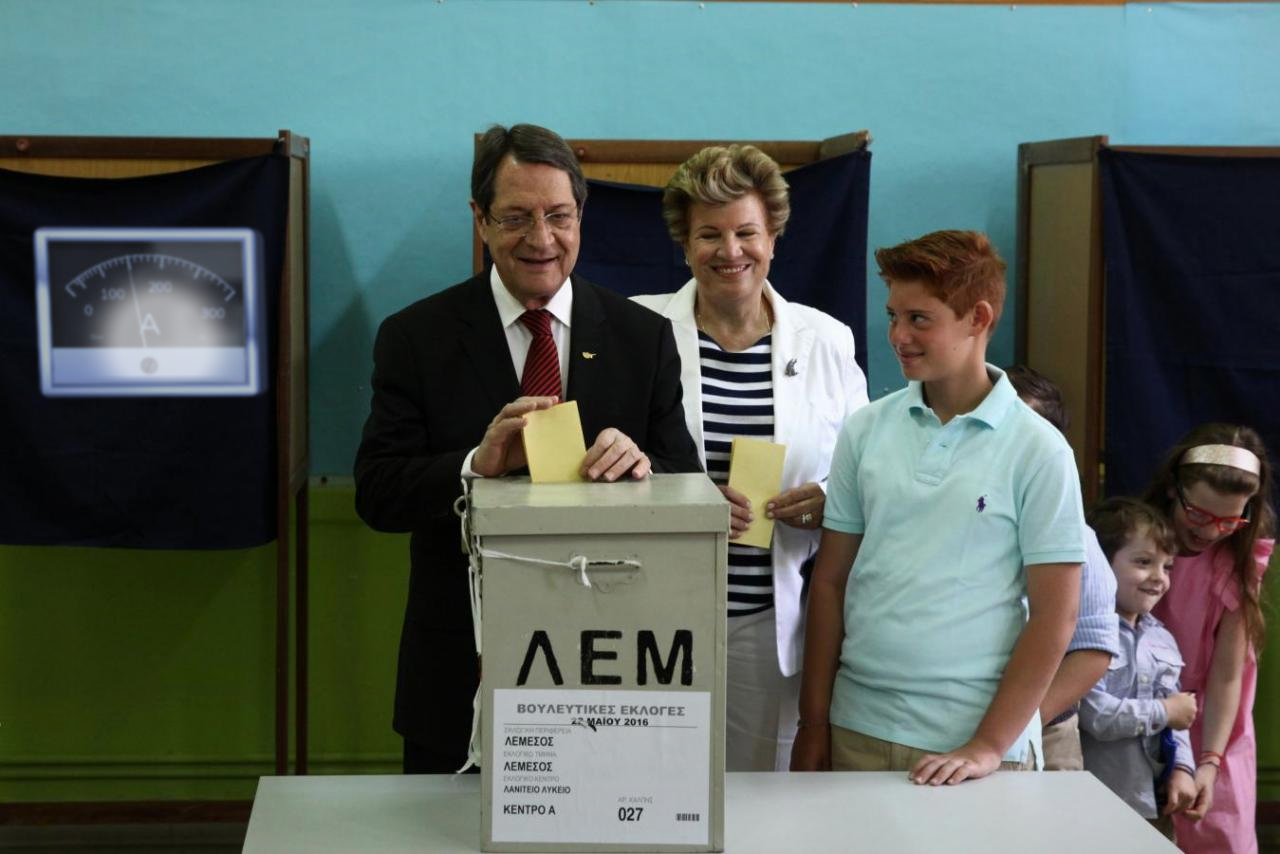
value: 150 (A)
